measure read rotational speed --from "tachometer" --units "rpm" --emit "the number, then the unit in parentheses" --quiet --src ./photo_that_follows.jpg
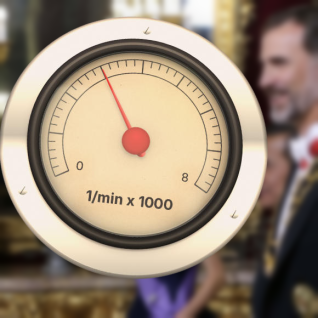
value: 3000 (rpm)
